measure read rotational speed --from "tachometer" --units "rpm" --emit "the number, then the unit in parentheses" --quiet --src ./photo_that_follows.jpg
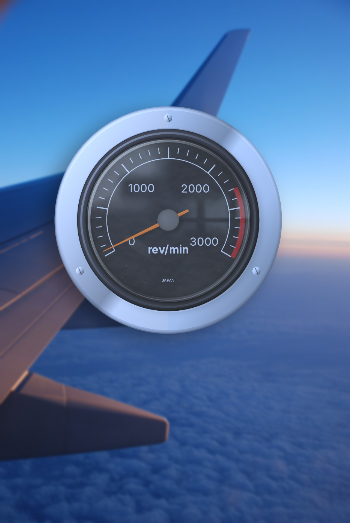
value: 50 (rpm)
